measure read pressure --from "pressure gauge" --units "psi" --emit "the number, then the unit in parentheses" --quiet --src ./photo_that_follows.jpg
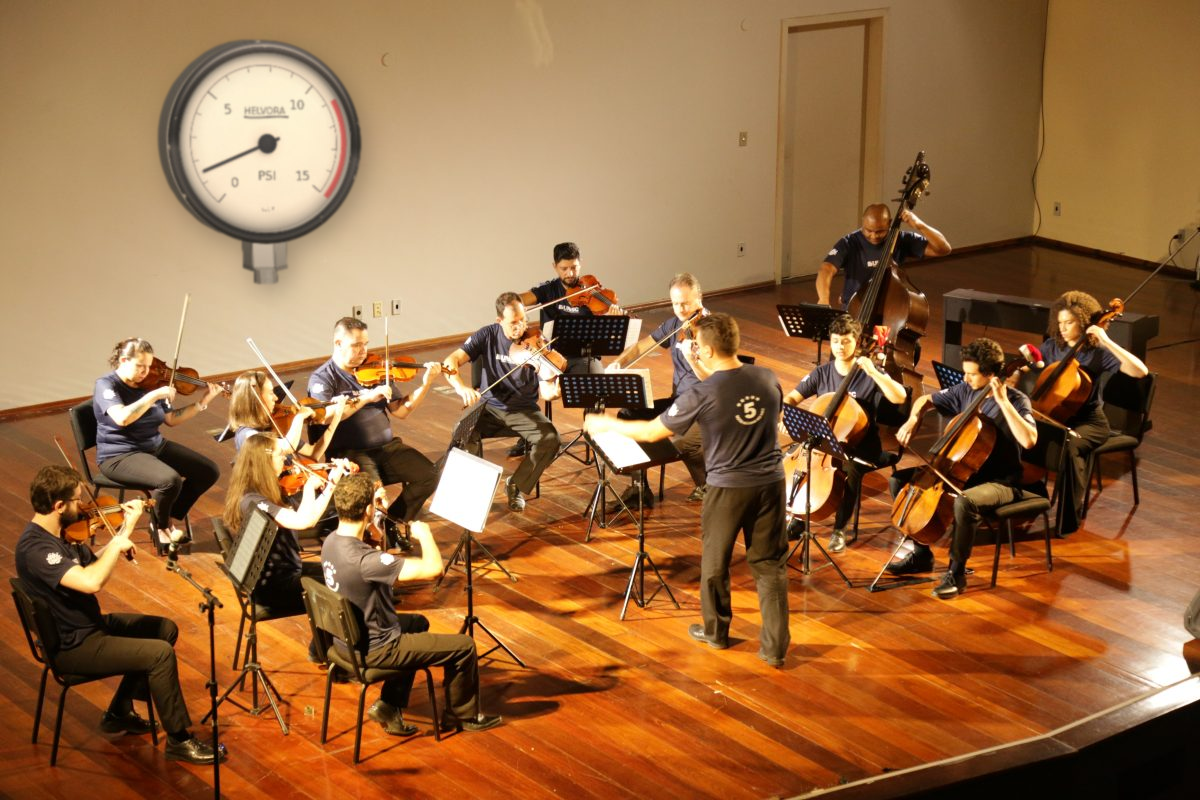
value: 1.5 (psi)
